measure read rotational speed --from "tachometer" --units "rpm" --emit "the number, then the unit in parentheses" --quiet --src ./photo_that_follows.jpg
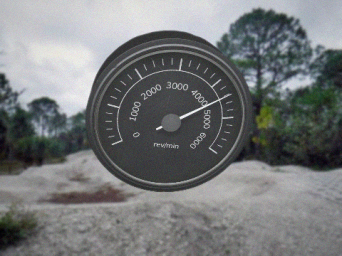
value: 4400 (rpm)
